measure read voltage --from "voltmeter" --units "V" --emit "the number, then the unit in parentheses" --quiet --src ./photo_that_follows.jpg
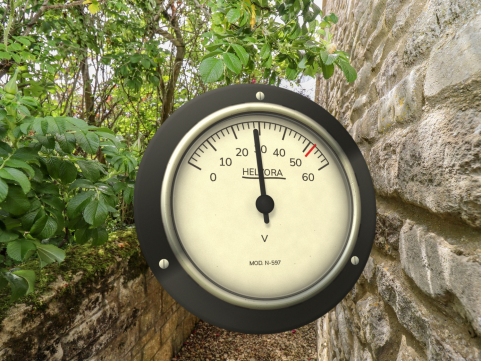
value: 28 (V)
